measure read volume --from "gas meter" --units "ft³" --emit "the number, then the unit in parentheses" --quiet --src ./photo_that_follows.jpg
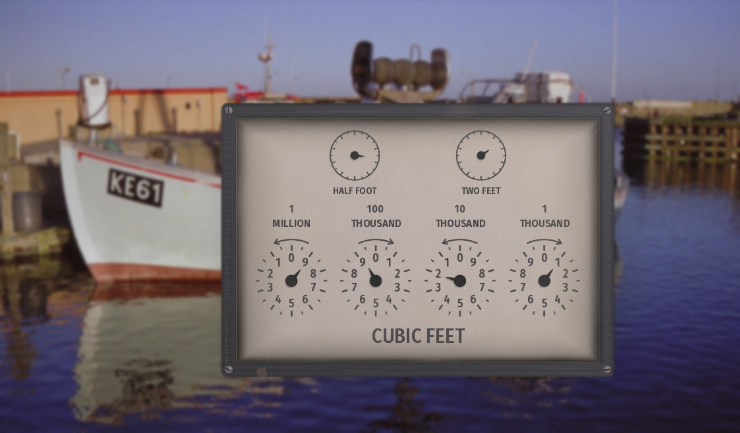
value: 892100 (ft³)
